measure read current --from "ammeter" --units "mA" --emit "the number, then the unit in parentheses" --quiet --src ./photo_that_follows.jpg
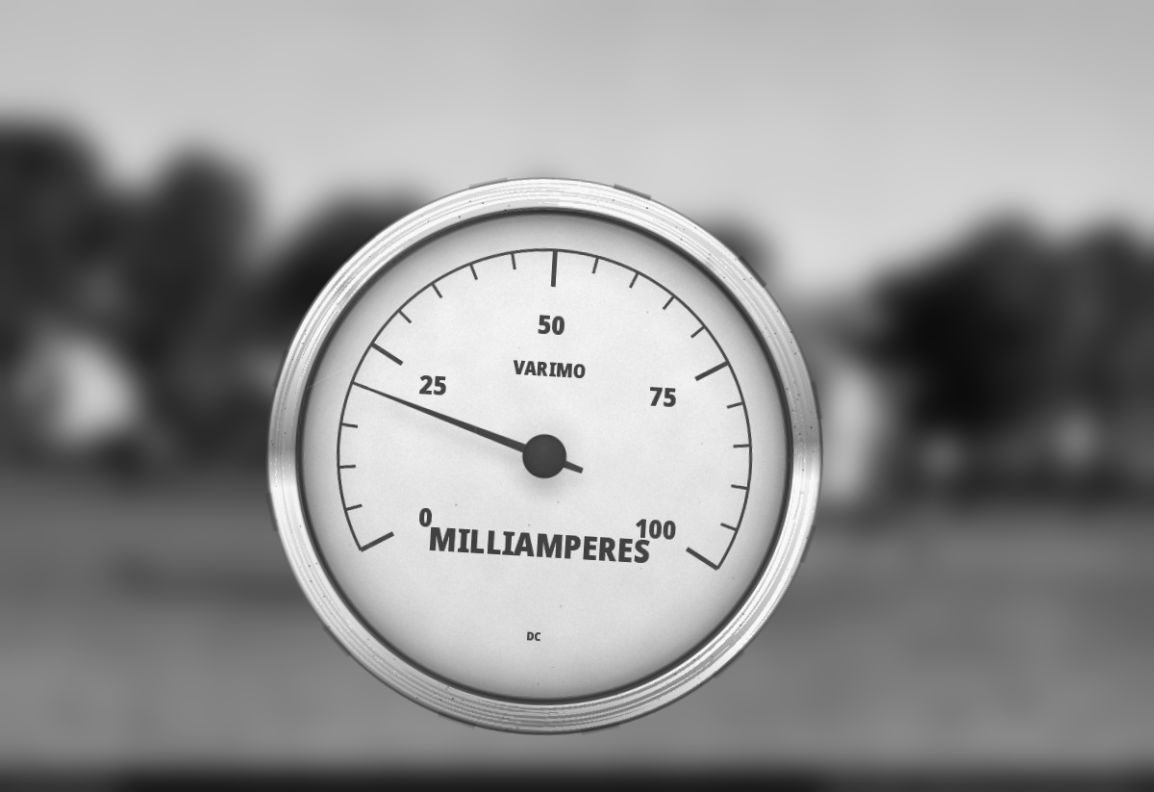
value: 20 (mA)
